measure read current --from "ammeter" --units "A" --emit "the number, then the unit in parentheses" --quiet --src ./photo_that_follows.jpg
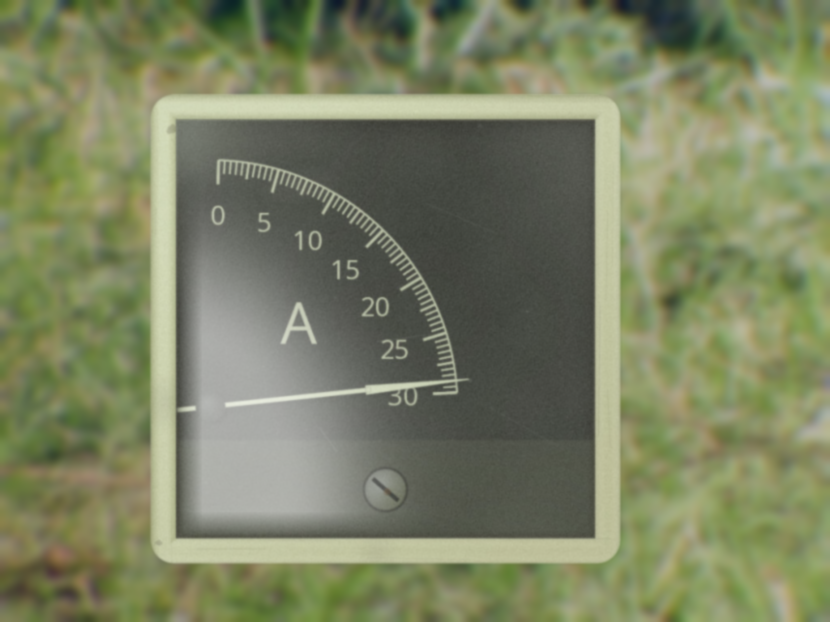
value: 29 (A)
